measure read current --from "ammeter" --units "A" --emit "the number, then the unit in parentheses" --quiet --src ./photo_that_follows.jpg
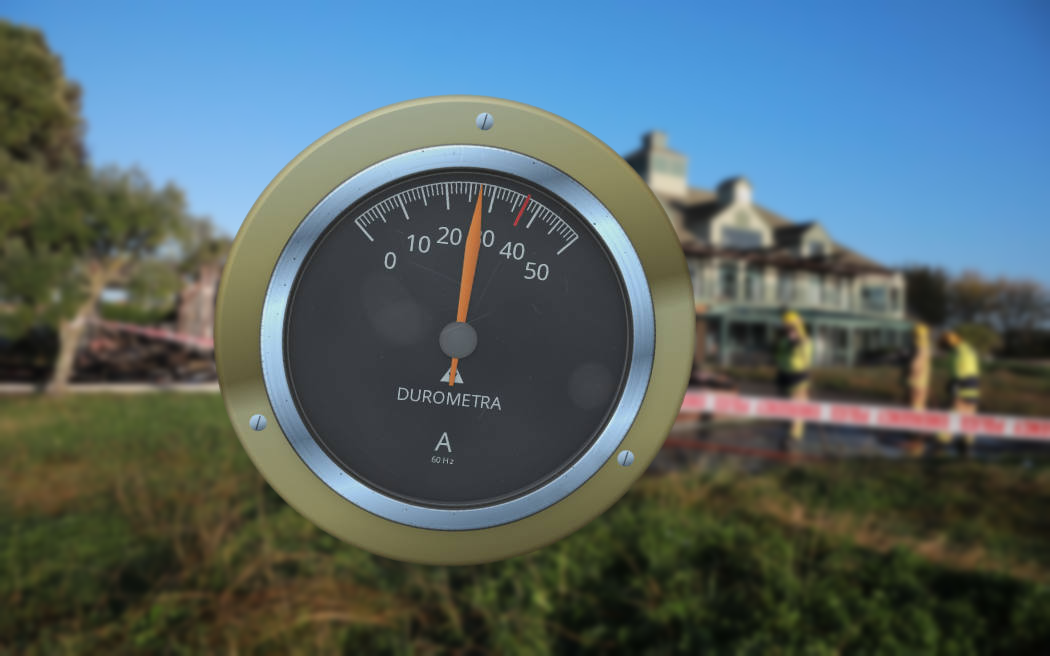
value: 27 (A)
